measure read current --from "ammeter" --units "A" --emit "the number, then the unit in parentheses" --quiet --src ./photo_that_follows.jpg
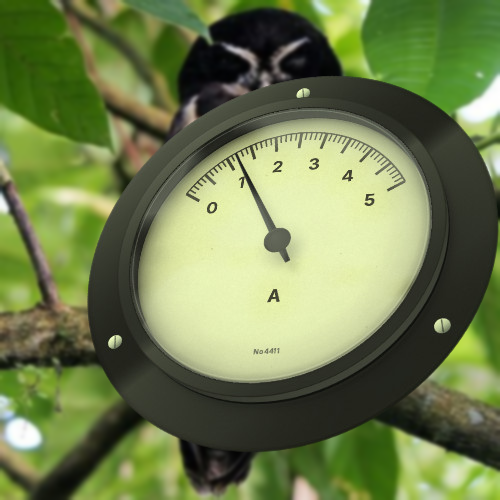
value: 1.2 (A)
